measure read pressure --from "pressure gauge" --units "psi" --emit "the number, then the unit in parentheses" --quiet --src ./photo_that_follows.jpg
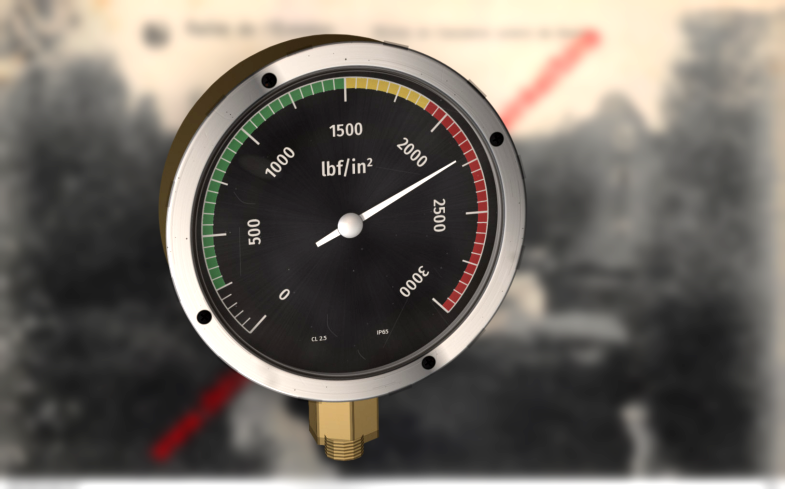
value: 2200 (psi)
